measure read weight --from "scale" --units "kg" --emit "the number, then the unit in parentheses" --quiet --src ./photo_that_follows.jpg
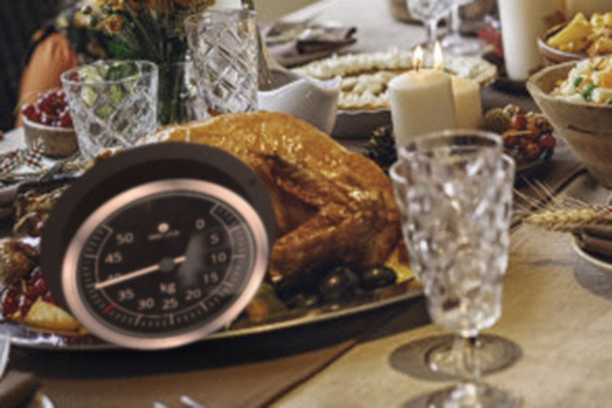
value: 40 (kg)
